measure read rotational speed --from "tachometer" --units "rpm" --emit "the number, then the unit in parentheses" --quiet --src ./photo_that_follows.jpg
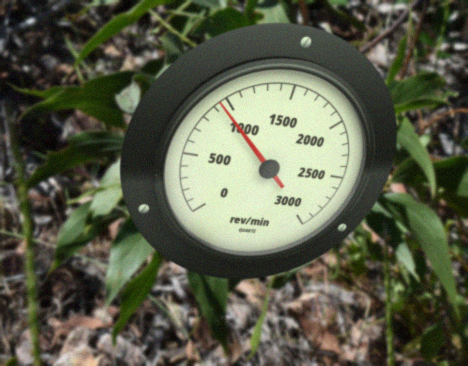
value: 950 (rpm)
